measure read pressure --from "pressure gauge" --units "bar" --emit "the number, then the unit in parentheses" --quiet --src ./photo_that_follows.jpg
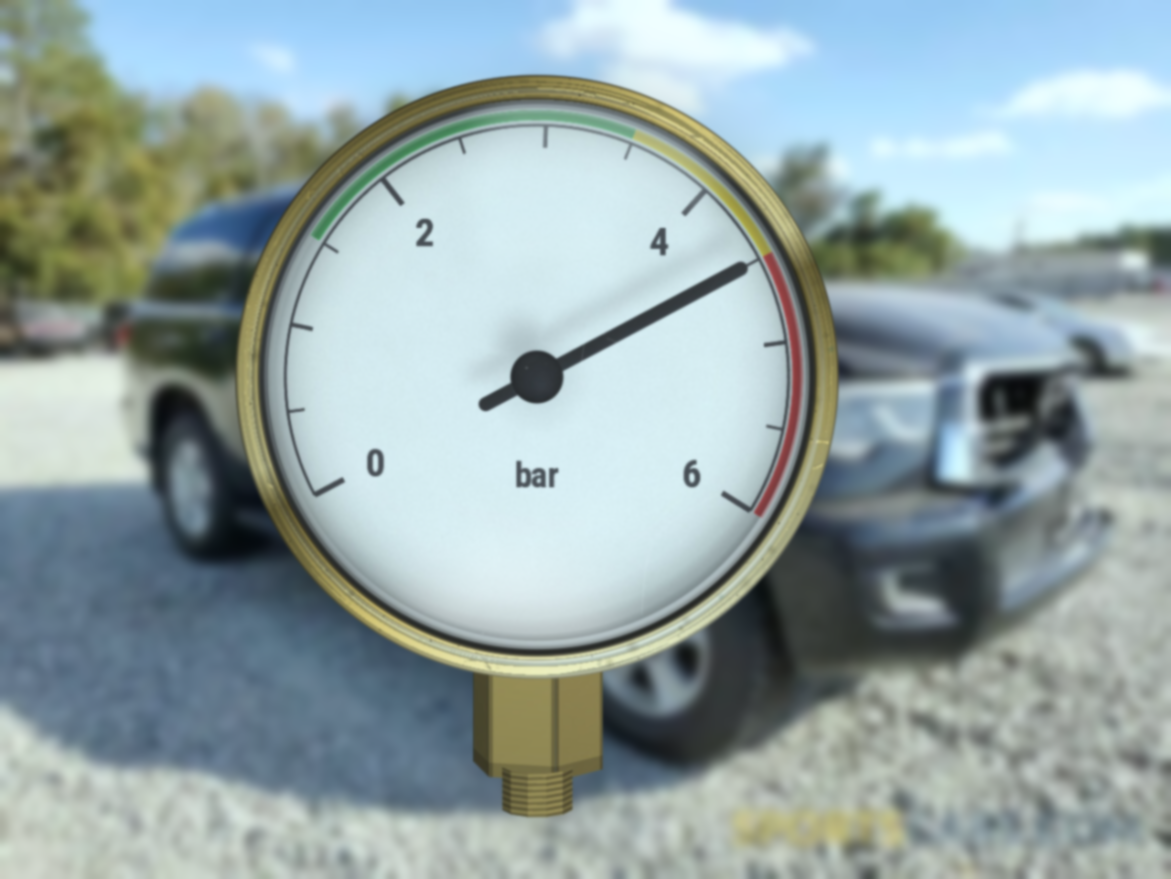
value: 4.5 (bar)
